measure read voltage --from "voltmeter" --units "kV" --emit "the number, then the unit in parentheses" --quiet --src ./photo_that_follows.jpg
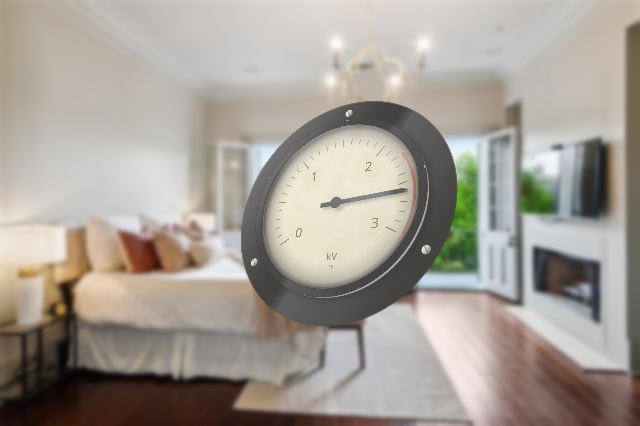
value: 2.6 (kV)
